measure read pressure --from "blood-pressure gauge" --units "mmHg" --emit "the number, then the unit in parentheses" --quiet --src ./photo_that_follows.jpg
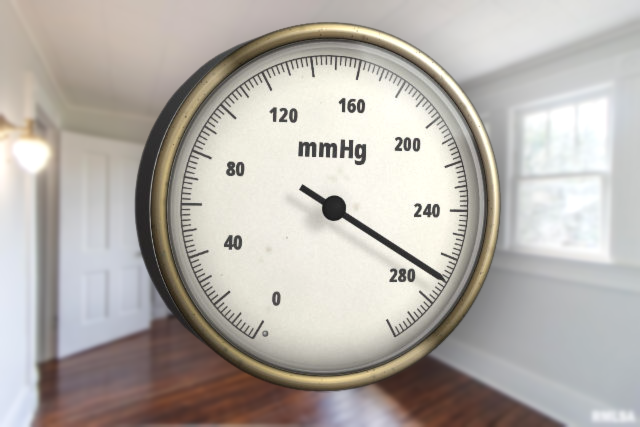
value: 270 (mmHg)
